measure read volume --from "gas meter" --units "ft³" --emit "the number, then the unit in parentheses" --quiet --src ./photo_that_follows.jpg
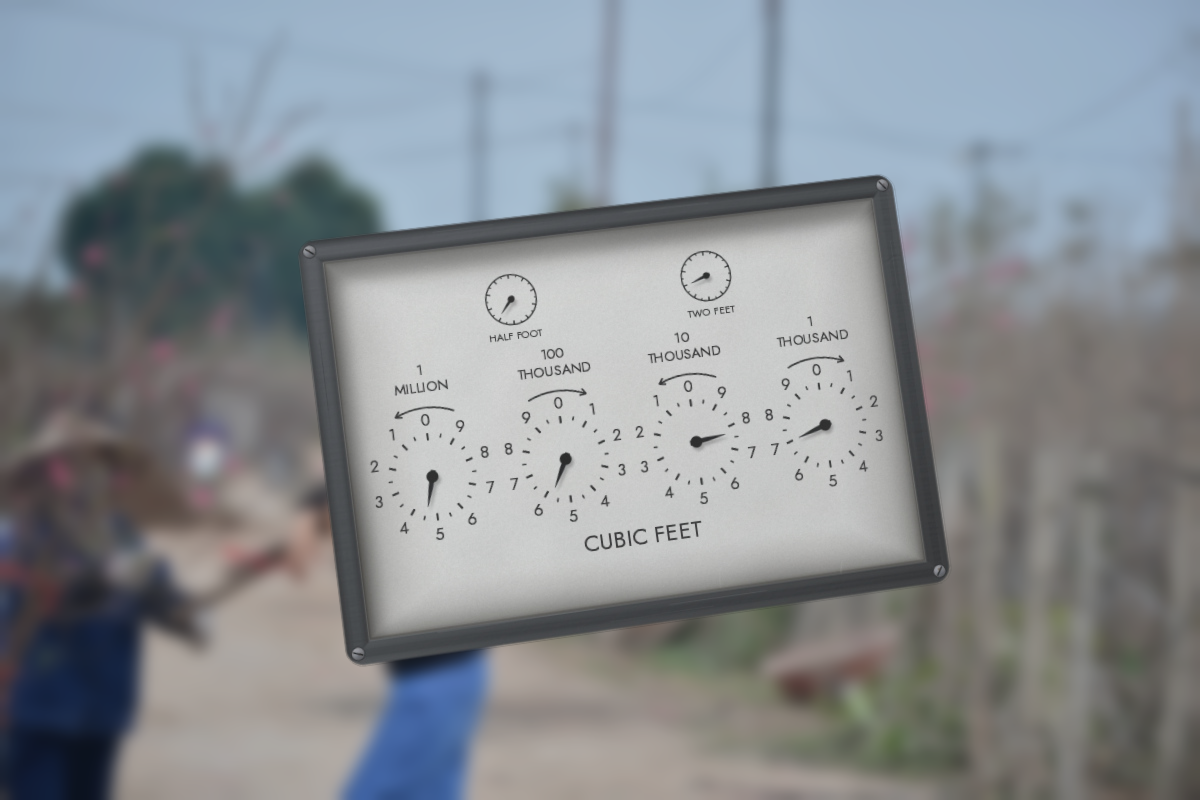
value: 457700 (ft³)
